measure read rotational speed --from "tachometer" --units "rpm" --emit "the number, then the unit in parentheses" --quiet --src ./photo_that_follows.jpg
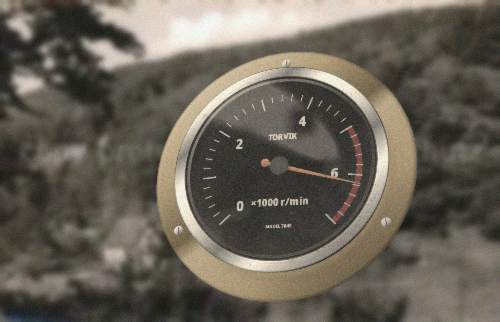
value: 6200 (rpm)
